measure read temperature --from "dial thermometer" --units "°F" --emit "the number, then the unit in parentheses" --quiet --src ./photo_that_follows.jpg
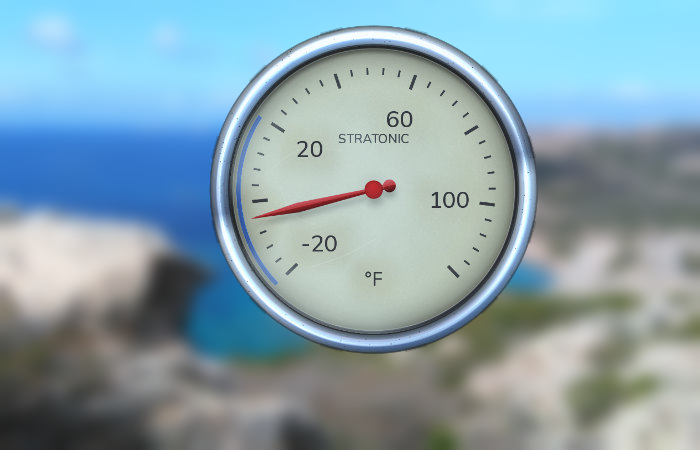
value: -4 (°F)
